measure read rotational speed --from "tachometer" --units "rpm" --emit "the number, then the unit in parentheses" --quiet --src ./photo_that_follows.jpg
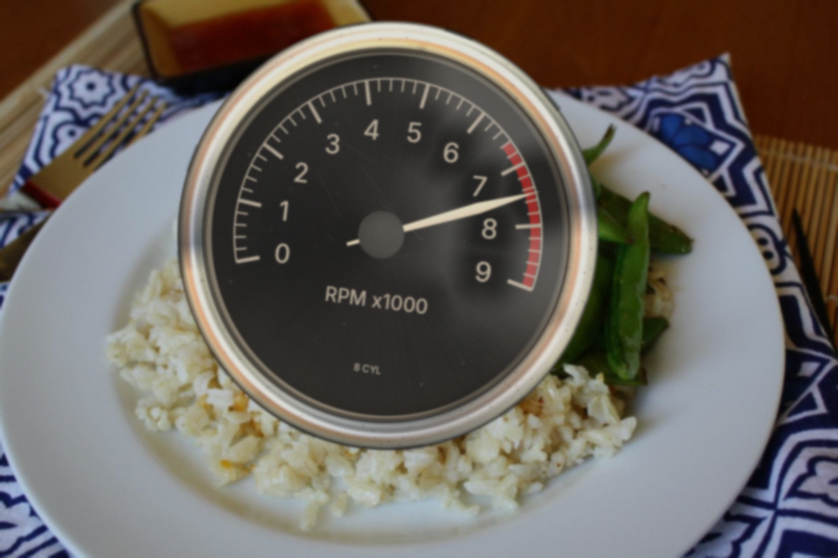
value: 7500 (rpm)
